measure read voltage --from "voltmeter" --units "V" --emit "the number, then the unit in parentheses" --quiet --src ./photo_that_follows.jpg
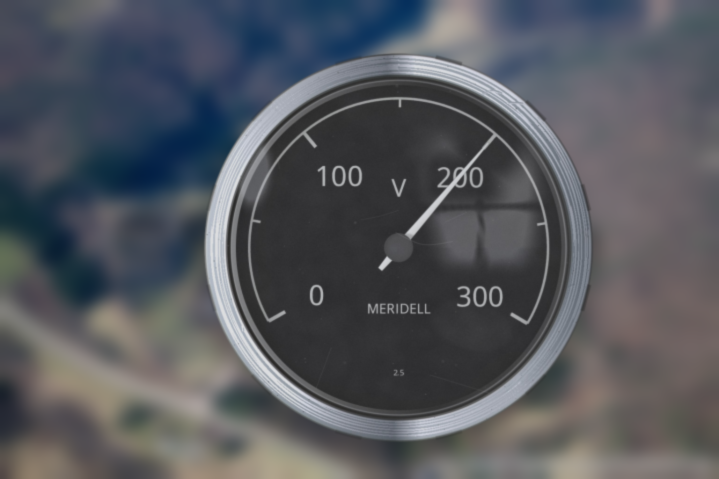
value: 200 (V)
